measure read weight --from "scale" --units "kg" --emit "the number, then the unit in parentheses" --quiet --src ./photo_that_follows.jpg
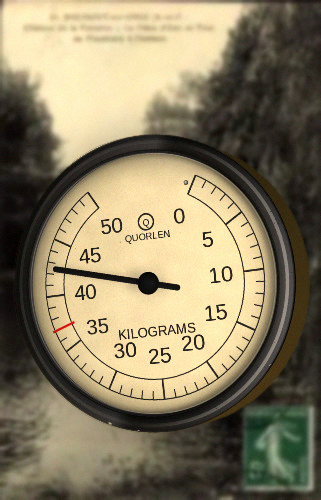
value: 42.5 (kg)
